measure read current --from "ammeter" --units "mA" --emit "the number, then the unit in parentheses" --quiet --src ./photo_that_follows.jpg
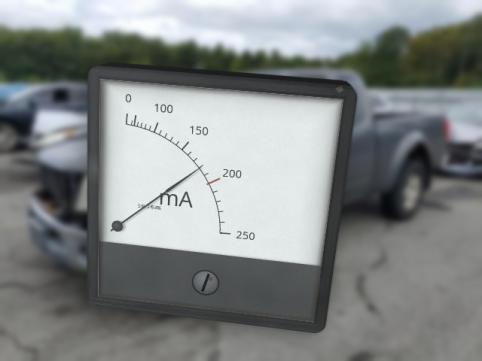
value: 180 (mA)
